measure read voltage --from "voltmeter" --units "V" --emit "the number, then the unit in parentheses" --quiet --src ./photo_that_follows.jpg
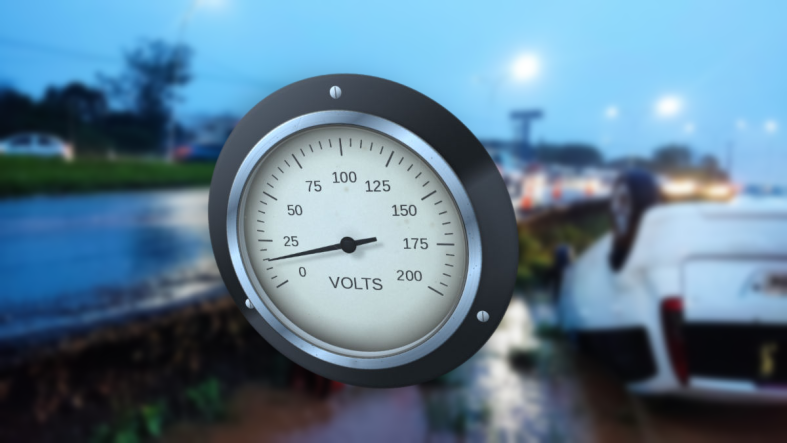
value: 15 (V)
